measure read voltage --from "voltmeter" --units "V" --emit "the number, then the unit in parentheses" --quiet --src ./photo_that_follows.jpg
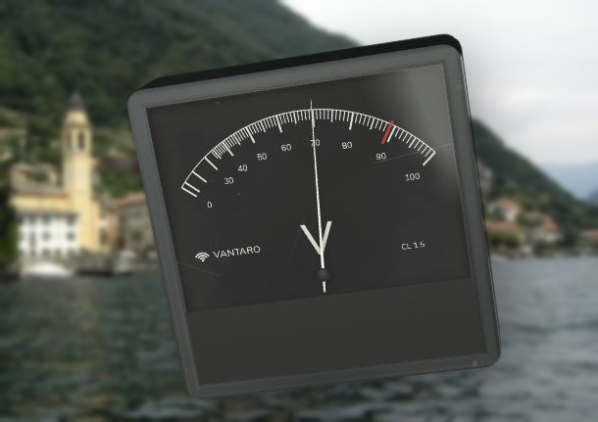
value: 70 (V)
